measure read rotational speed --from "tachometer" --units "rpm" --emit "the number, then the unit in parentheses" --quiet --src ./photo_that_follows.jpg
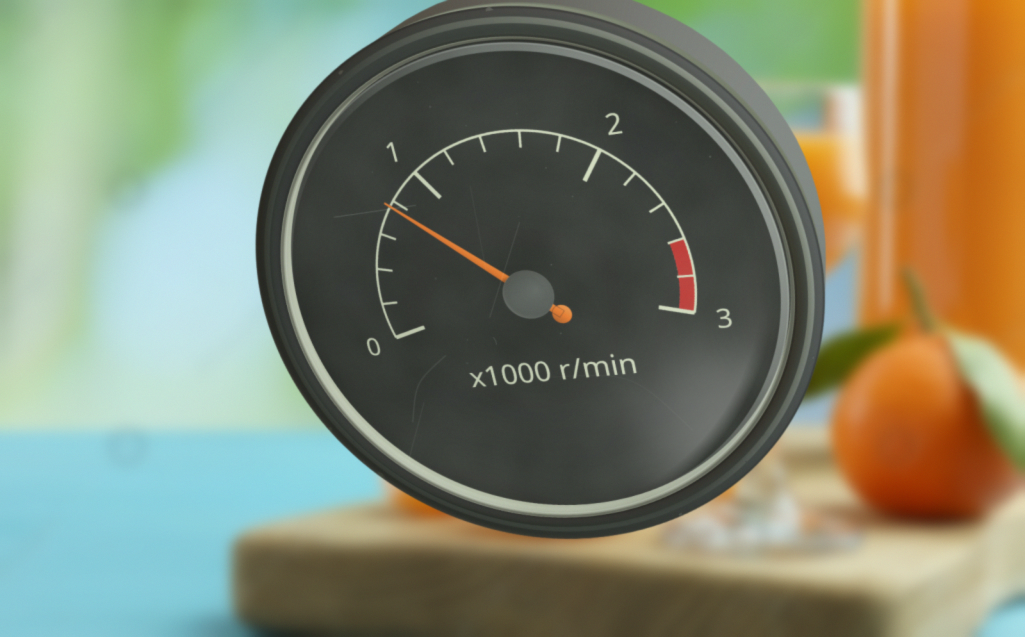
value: 800 (rpm)
